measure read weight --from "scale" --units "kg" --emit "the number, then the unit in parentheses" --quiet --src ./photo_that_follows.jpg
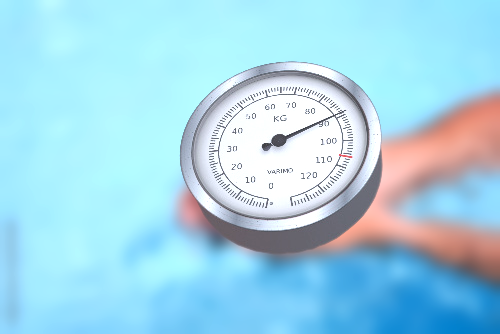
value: 90 (kg)
